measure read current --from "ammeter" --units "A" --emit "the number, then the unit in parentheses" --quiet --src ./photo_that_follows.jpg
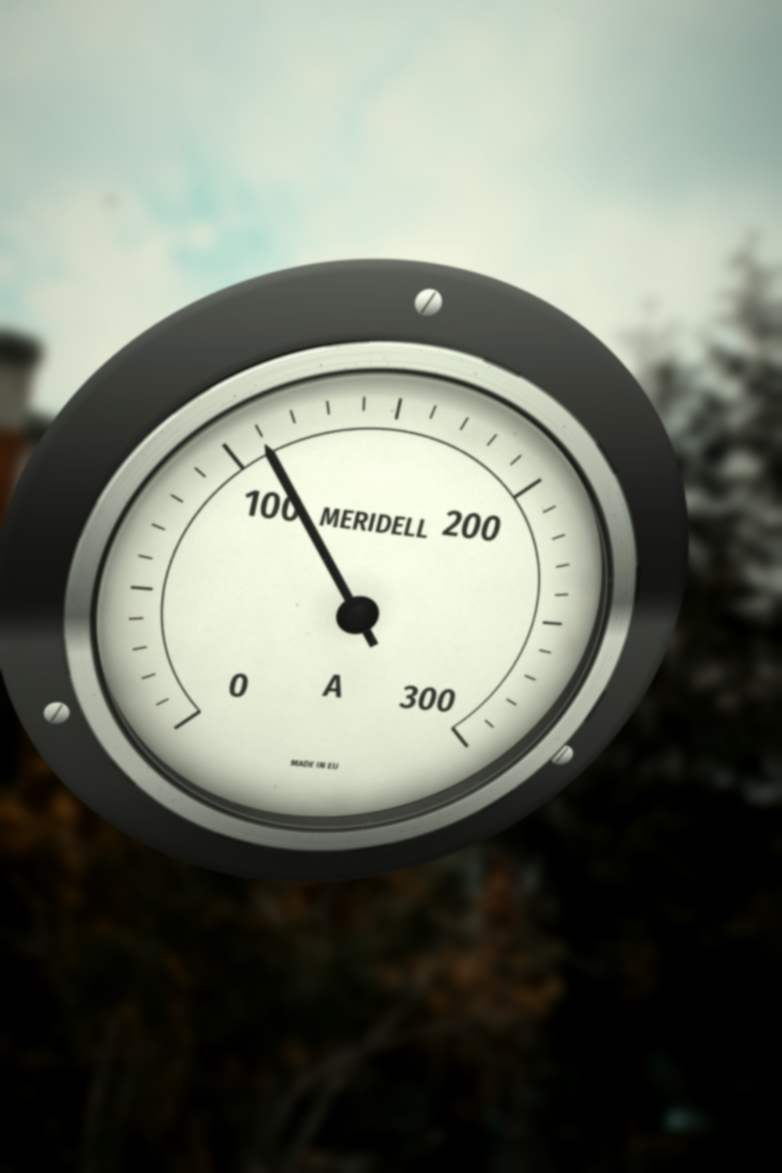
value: 110 (A)
